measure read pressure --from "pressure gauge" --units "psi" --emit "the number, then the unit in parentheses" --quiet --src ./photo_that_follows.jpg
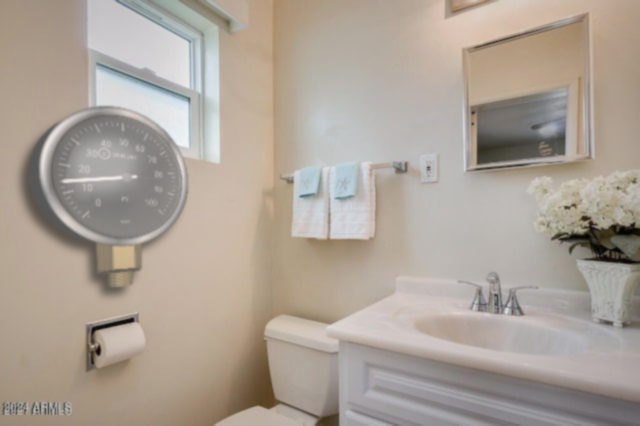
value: 14 (psi)
